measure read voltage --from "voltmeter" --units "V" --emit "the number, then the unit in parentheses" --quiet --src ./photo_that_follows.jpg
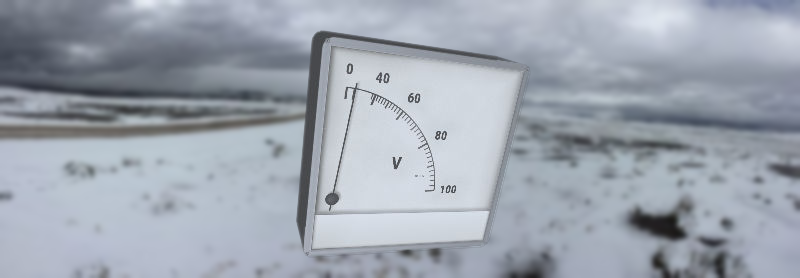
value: 20 (V)
